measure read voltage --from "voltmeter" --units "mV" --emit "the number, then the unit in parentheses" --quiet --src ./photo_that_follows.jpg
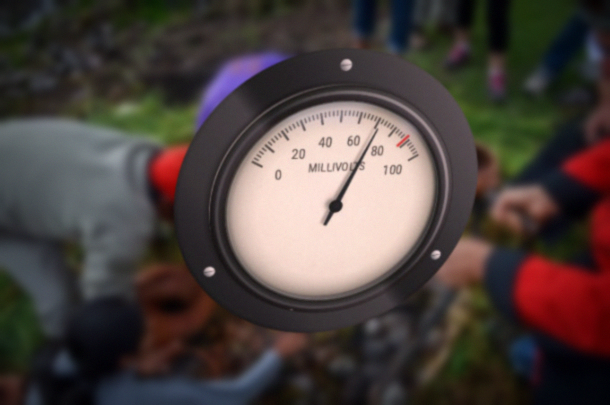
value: 70 (mV)
